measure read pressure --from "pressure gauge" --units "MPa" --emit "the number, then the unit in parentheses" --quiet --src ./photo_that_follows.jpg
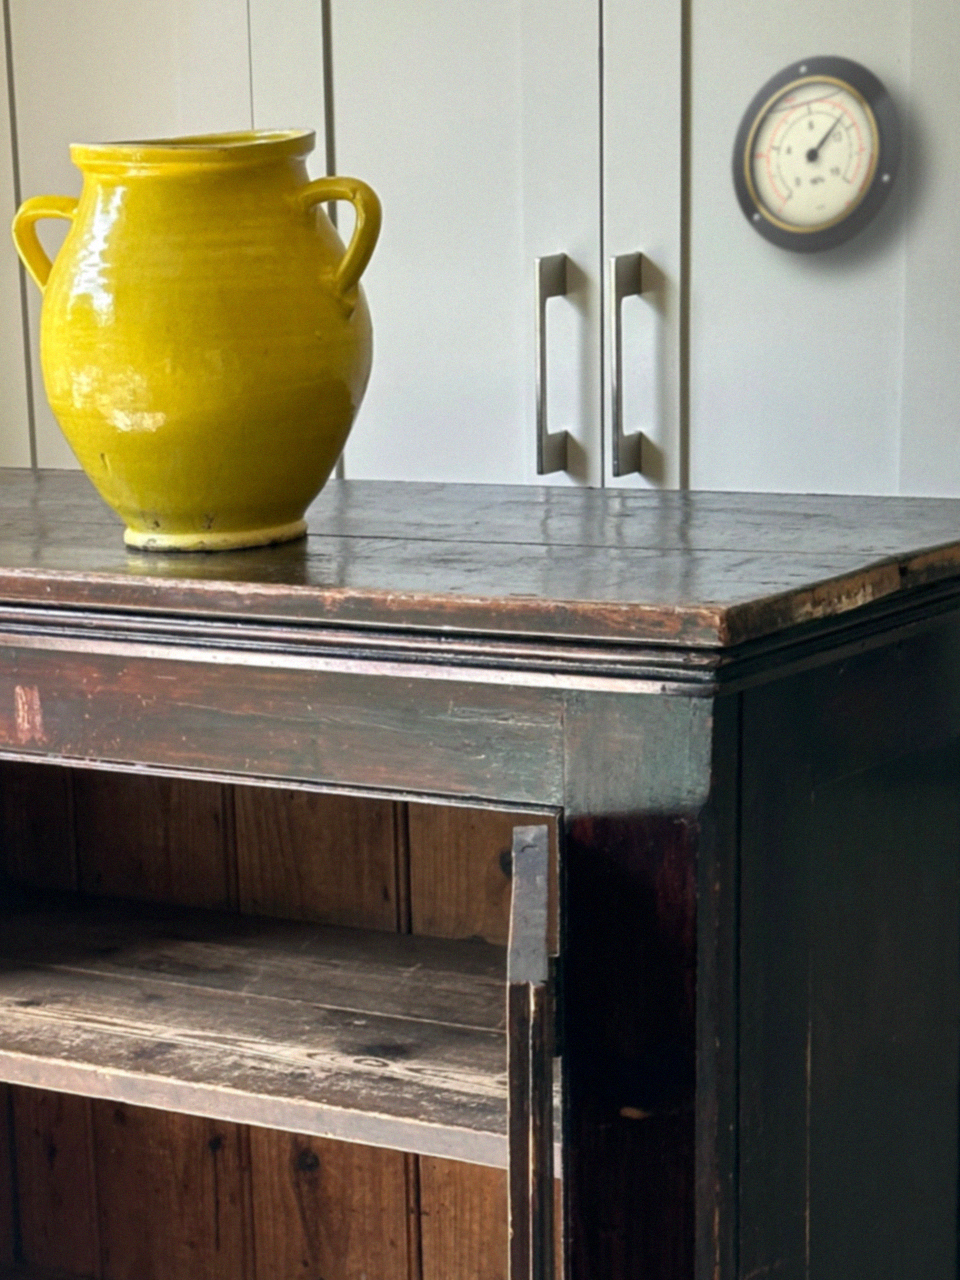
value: 11 (MPa)
